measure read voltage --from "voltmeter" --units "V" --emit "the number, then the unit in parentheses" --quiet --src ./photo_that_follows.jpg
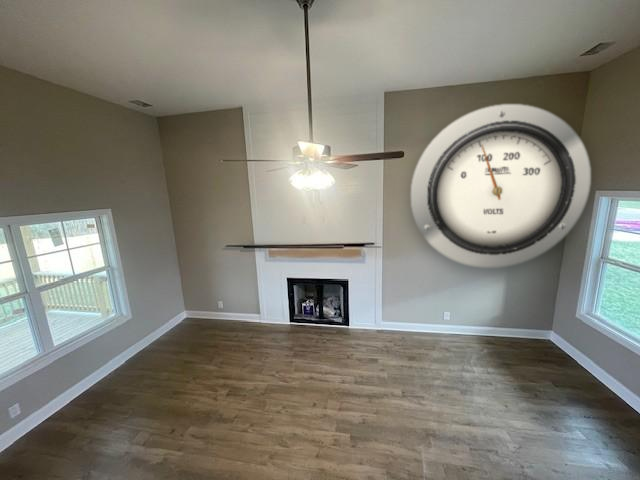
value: 100 (V)
